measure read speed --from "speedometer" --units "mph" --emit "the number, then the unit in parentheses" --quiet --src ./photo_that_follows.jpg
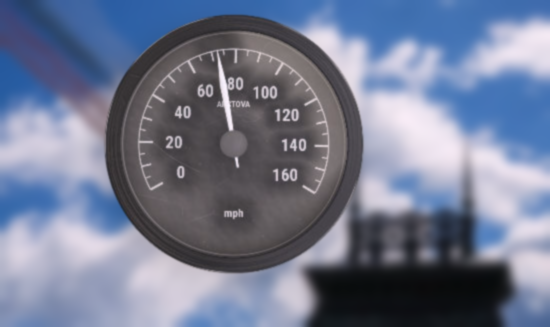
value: 72.5 (mph)
